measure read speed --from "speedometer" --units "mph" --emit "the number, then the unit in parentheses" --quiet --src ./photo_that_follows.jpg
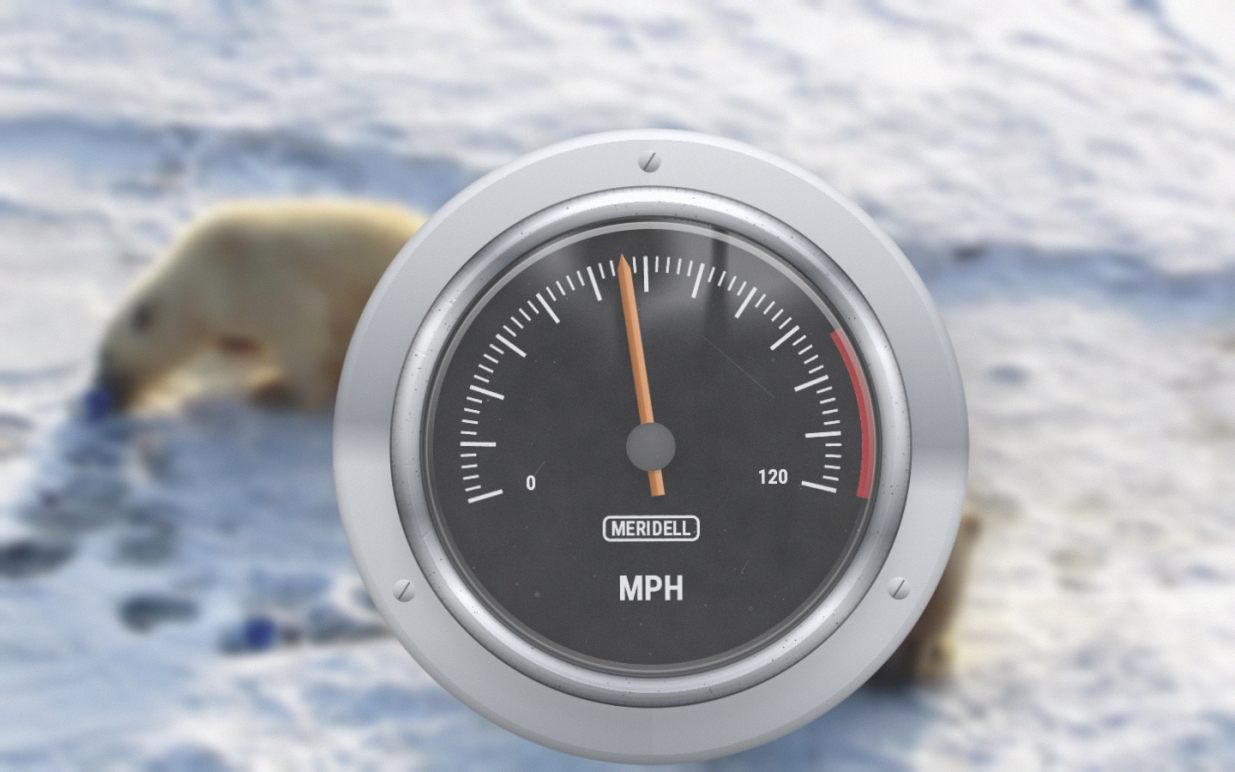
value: 56 (mph)
